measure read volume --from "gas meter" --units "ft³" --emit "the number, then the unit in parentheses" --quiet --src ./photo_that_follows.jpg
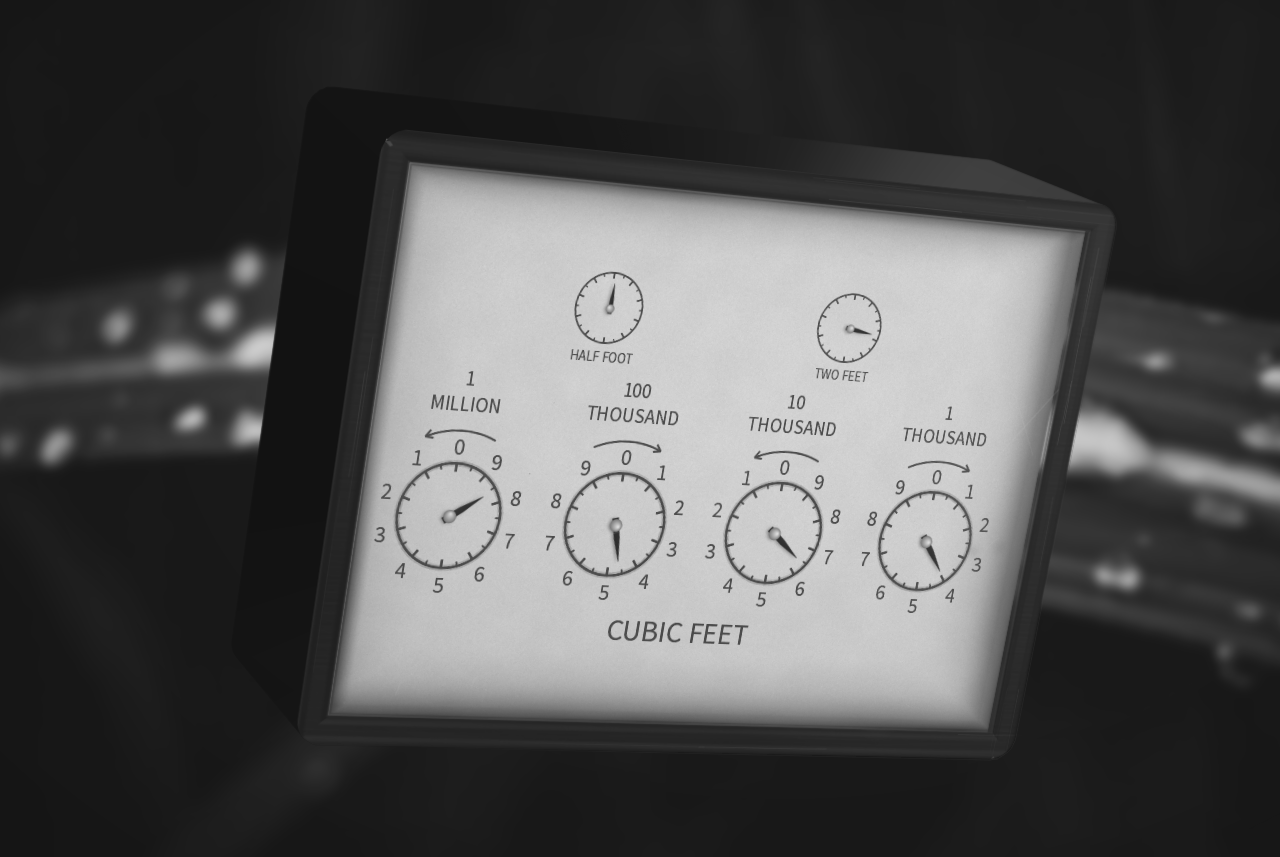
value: 846400 (ft³)
